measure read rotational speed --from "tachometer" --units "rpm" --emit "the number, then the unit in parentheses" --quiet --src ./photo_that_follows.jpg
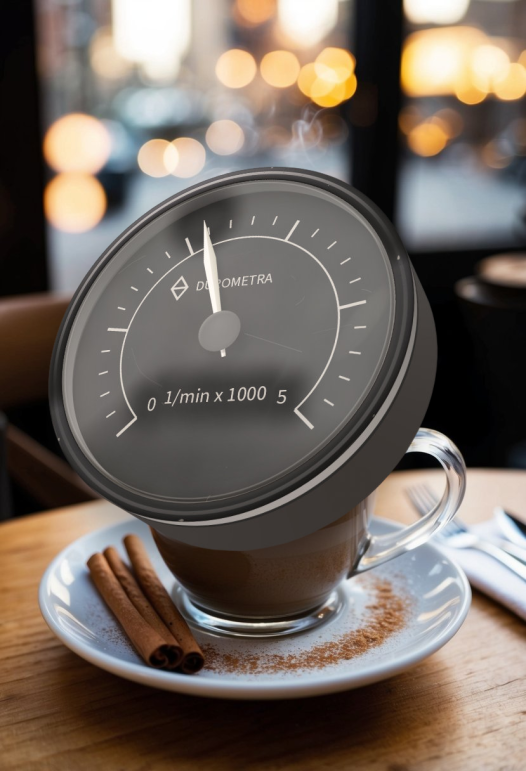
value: 2200 (rpm)
